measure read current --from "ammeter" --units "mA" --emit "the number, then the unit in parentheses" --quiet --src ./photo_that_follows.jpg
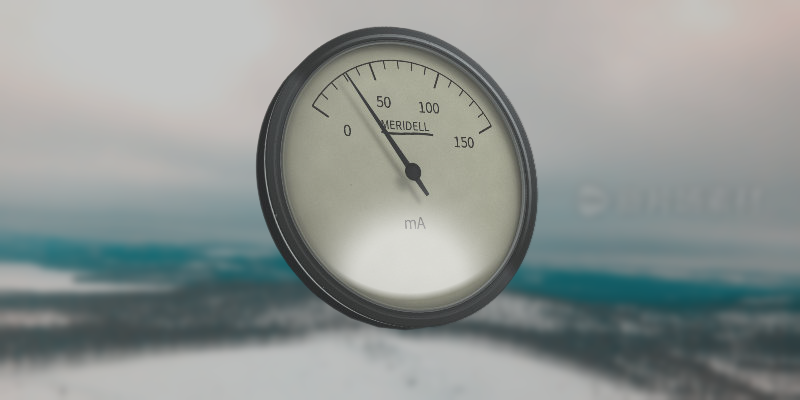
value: 30 (mA)
